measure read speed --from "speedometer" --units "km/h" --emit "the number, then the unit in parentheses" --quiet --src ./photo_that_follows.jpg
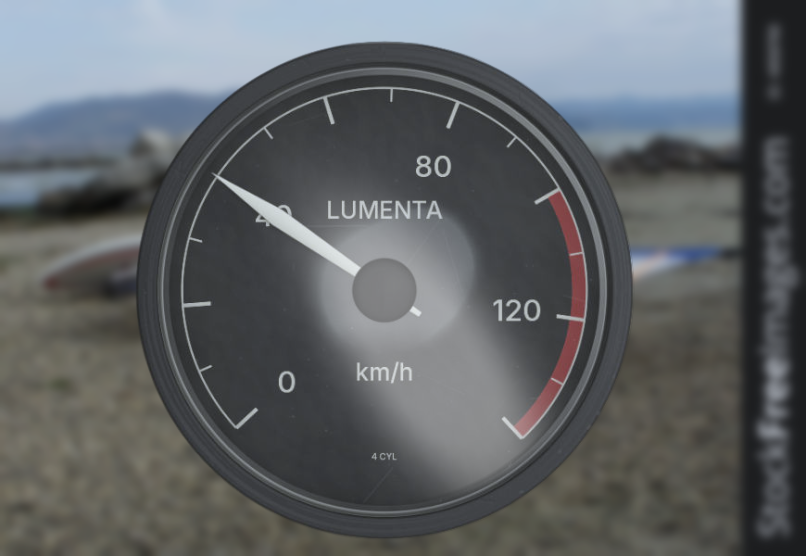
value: 40 (km/h)
